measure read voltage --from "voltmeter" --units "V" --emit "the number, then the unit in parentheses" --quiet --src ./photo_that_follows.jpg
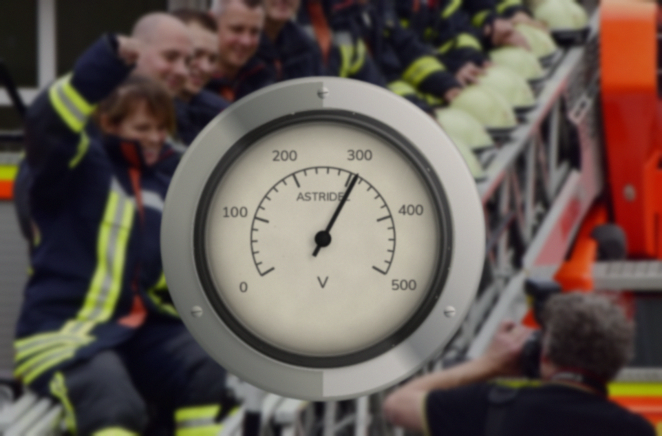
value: 310 (V)
